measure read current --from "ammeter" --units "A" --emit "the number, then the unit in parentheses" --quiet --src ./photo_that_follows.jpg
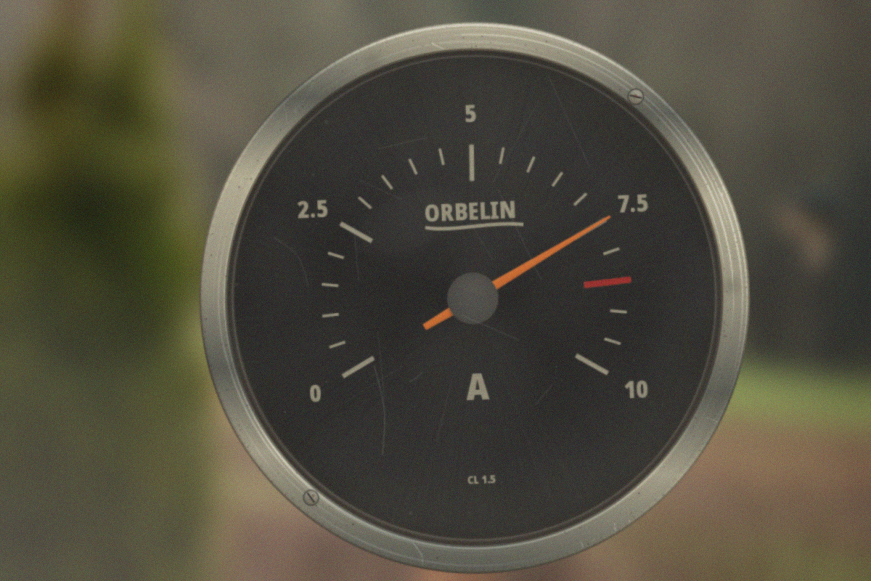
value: 7.5 (A)
